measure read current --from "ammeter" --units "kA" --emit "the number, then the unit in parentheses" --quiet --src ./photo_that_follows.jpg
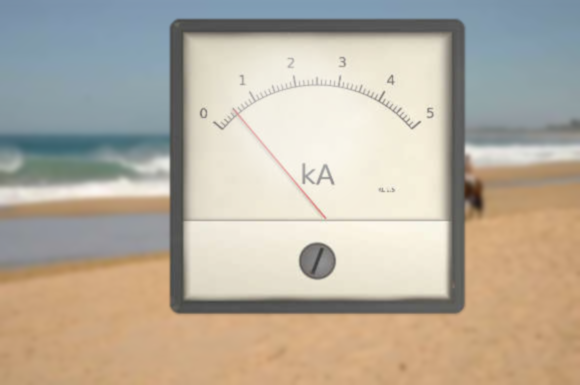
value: 0.5 (kA)
